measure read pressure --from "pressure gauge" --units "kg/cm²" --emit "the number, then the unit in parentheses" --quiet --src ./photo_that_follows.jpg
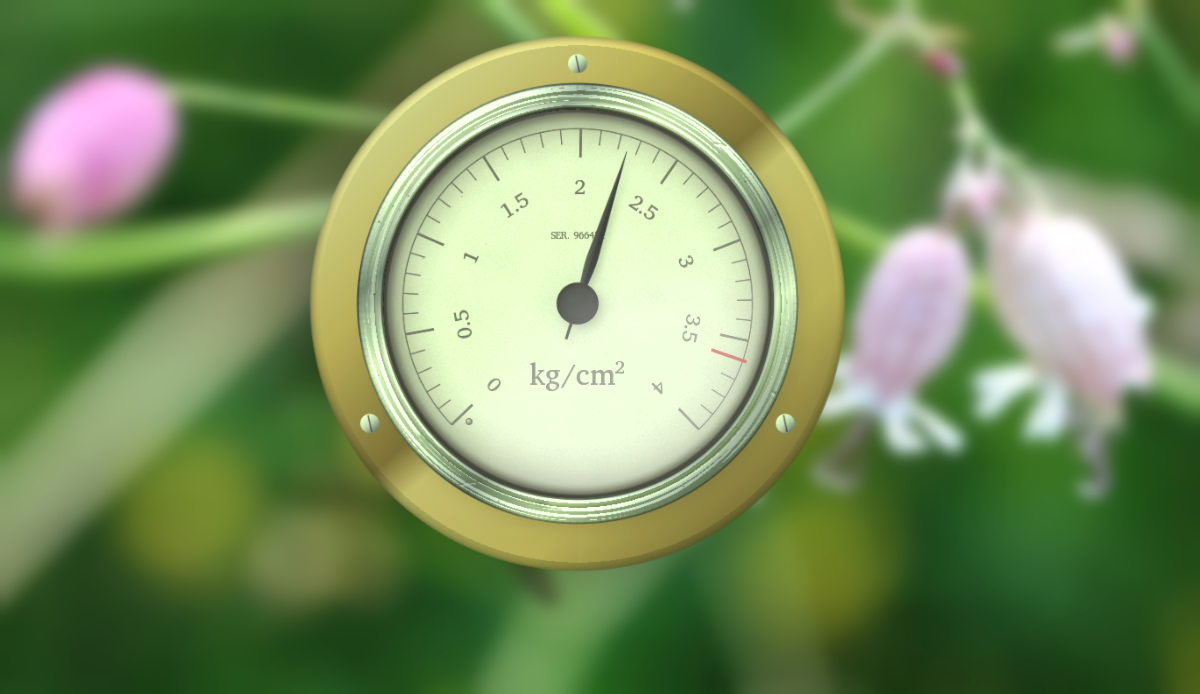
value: 2.25 (kg/cm²)
